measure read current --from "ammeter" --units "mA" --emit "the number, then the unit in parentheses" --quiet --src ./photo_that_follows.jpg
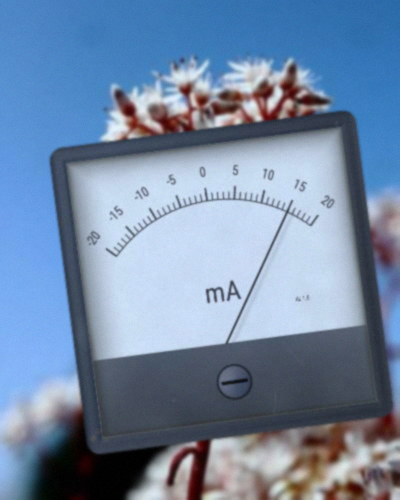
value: 15 (mA)
